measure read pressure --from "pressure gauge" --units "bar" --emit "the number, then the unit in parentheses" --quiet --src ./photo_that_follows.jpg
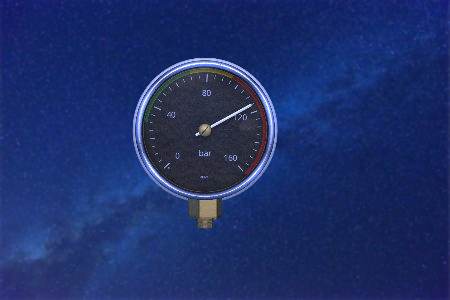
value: 115 (bar)
